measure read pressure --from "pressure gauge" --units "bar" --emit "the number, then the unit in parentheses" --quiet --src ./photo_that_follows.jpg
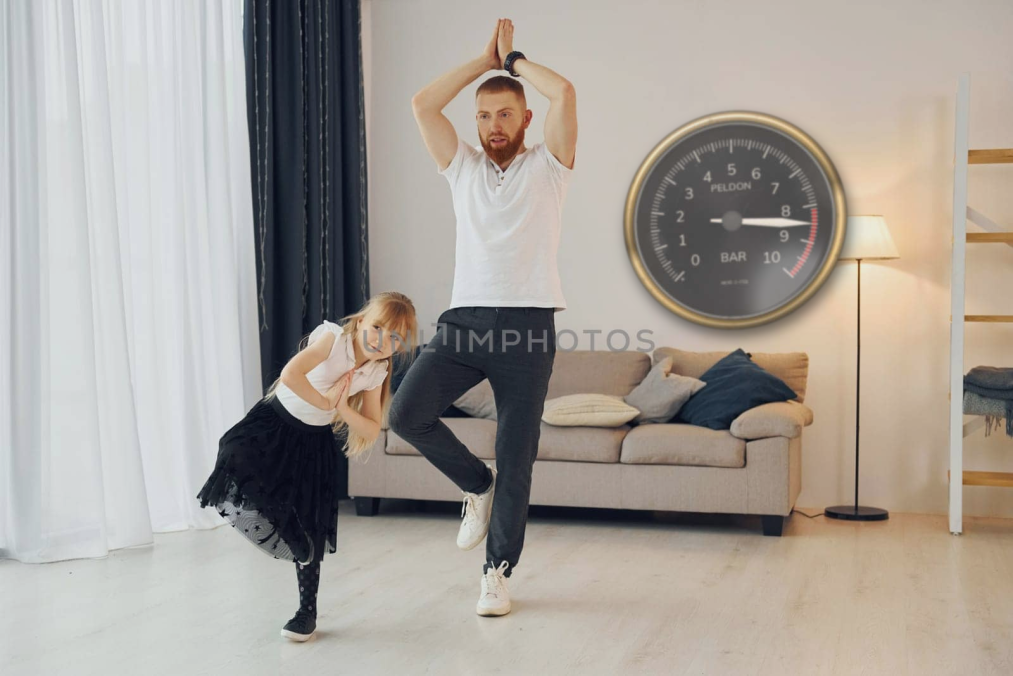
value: 8.5 (bar)
